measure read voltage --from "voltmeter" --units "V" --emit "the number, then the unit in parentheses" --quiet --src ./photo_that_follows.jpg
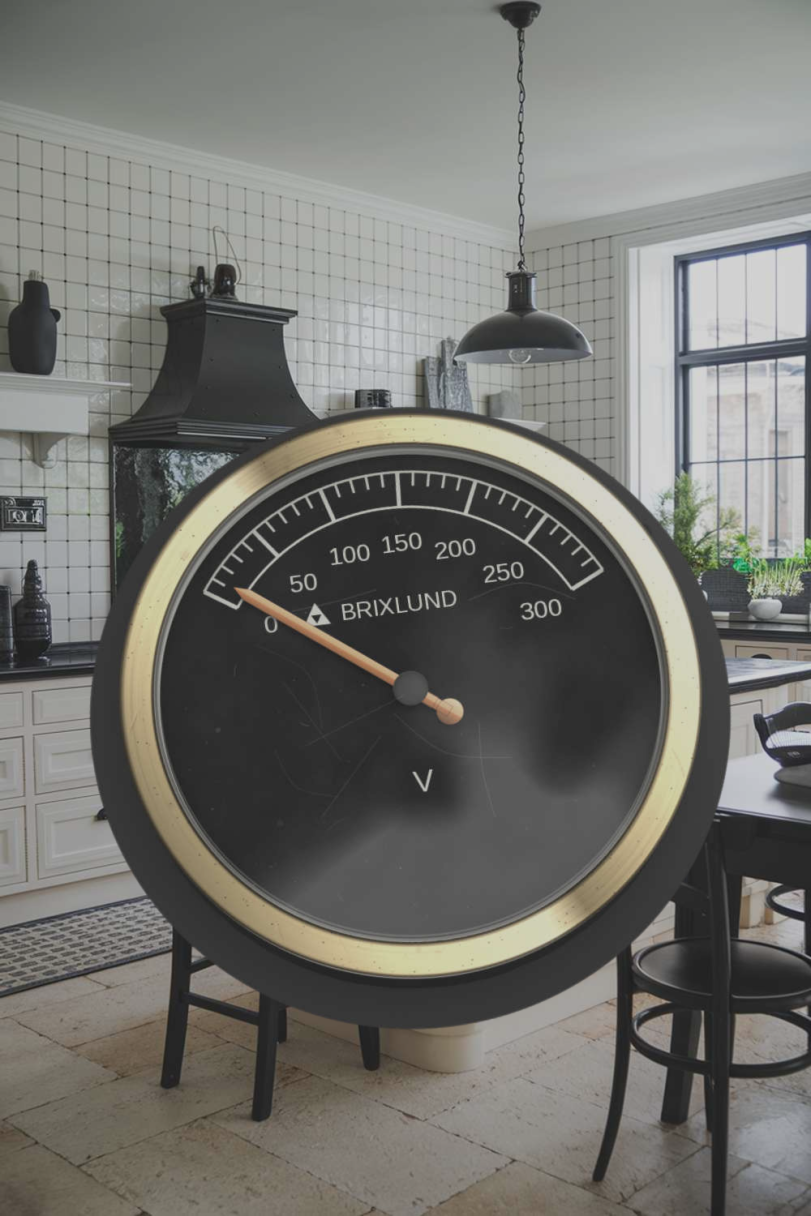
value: 10 (V)
